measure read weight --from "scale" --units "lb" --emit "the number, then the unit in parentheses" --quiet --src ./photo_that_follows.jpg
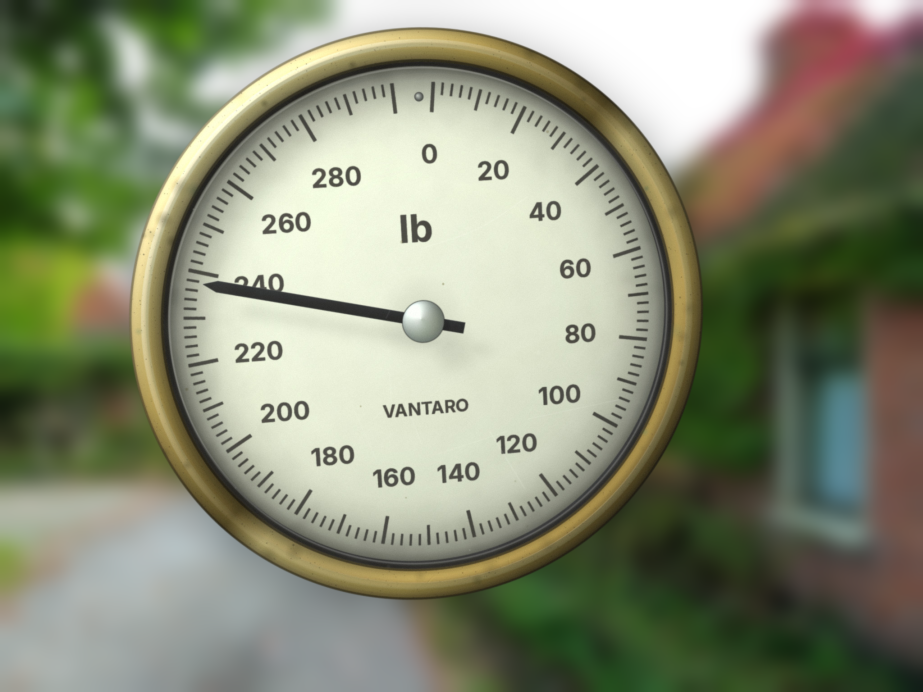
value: 238 (lb)
